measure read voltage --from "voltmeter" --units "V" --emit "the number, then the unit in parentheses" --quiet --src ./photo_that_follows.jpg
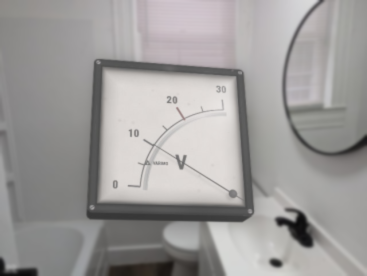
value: 10 (V)
